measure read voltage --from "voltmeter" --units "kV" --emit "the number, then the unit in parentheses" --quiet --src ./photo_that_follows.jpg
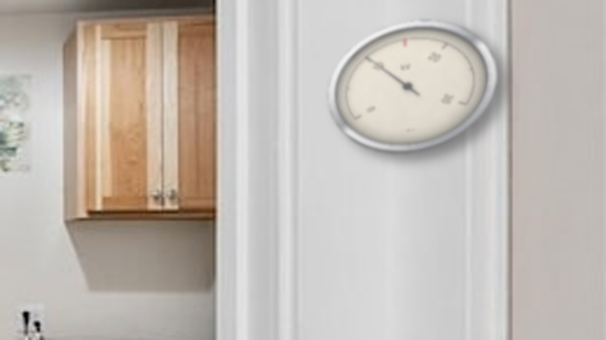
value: 10 (kV)
